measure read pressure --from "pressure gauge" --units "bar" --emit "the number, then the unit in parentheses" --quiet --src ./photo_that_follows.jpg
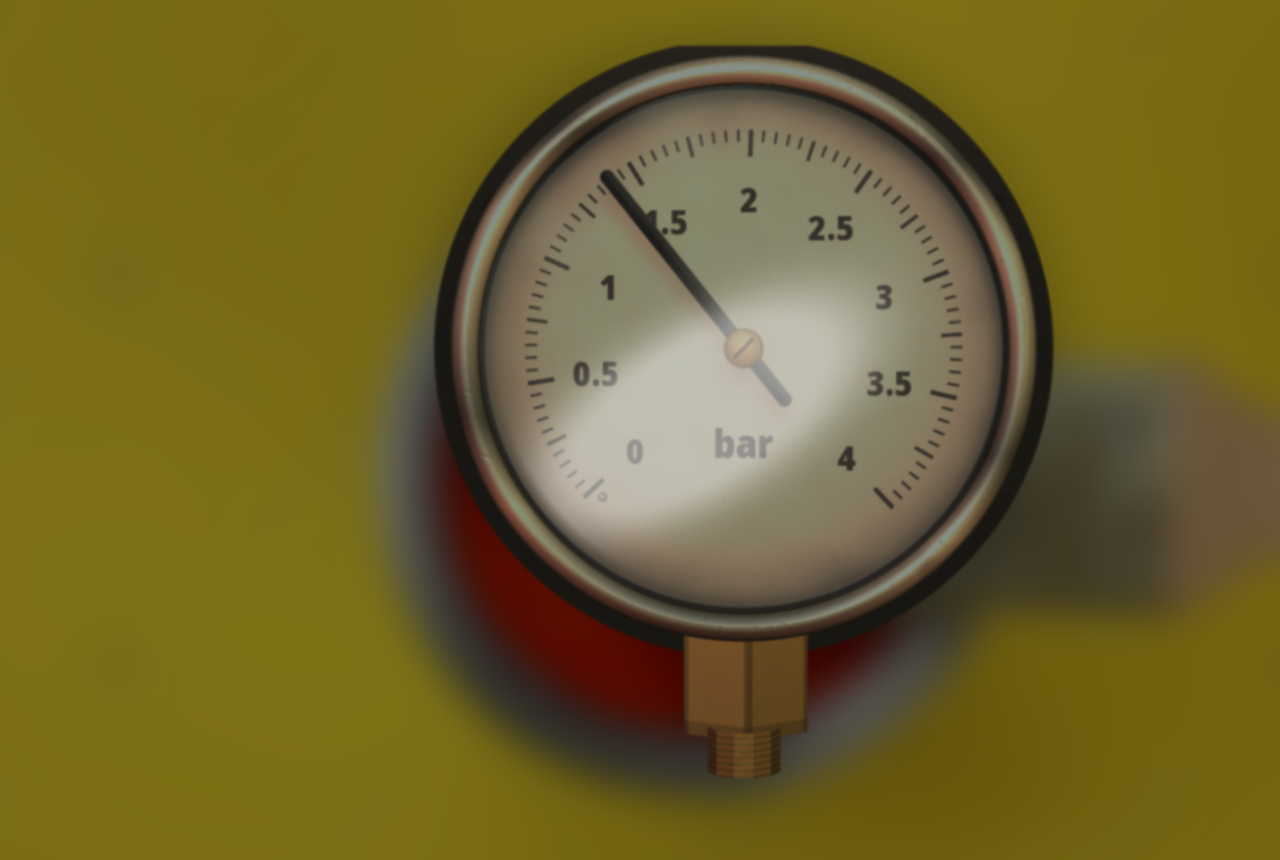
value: 1.4 (bar)
